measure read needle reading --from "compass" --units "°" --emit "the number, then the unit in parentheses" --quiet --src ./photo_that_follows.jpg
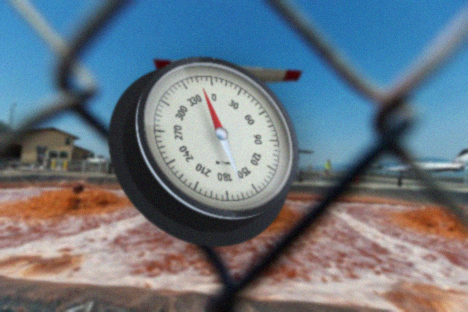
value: 345 (°)
